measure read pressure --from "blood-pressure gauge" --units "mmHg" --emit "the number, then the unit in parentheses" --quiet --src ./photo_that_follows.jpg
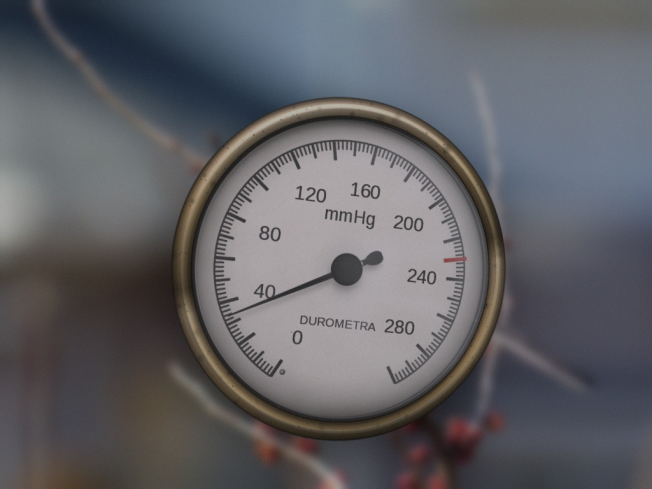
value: 34 (mmHg)
